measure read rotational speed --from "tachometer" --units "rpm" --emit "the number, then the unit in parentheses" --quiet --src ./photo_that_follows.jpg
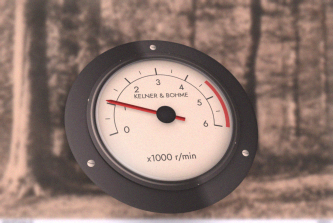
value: 1000 (rpm)
